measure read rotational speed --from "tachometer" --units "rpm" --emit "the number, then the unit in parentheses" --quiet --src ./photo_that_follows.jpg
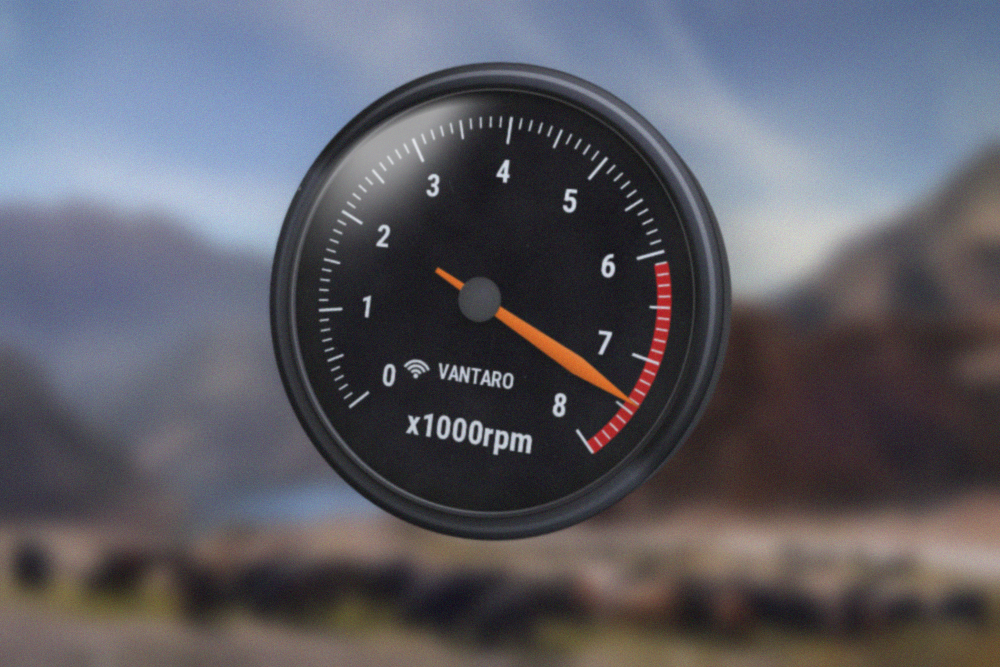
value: 7400 (rpm)
